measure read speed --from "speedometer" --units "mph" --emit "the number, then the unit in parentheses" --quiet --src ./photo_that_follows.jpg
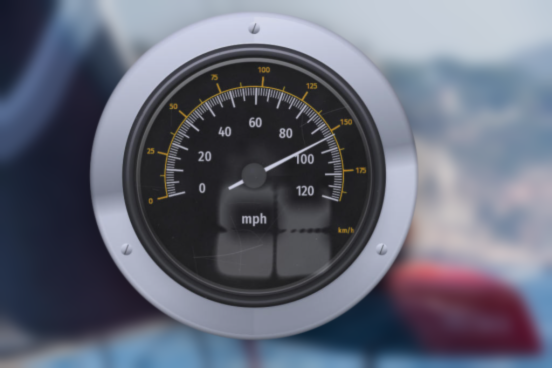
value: 95 (mph)
